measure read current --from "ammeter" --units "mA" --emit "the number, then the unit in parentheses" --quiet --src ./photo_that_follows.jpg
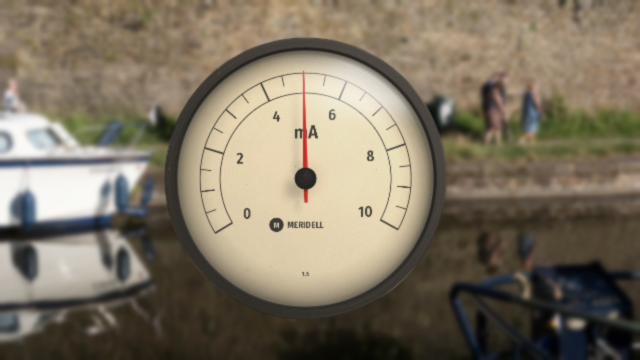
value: 5 (mA)
